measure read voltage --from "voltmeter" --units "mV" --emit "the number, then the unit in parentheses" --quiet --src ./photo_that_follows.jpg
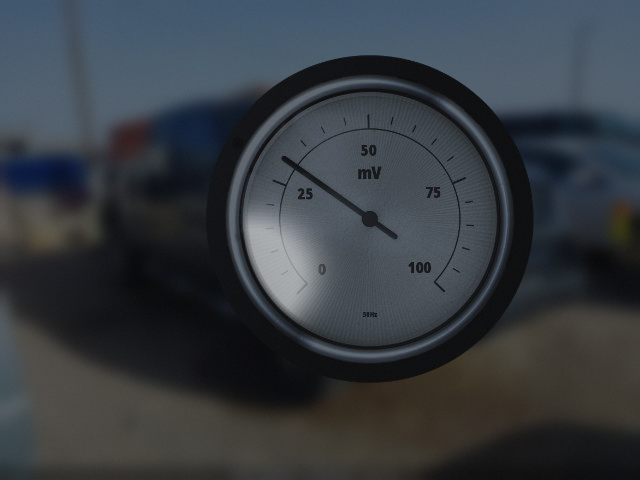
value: 30 (mV)
